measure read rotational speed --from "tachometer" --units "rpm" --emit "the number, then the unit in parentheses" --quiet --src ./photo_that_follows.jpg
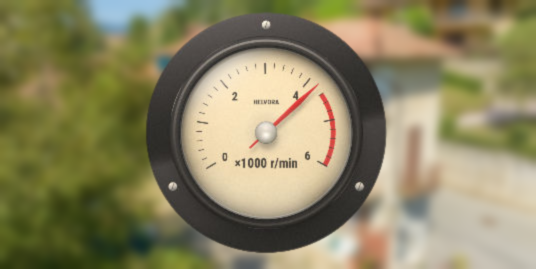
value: 4200 (rpm)
